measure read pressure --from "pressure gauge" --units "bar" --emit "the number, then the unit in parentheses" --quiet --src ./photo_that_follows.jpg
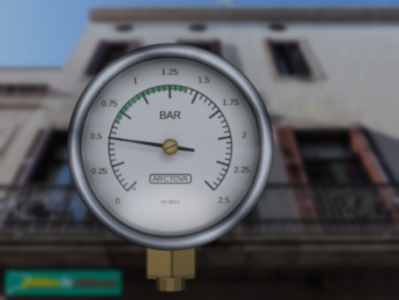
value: 0.5 (bar)
